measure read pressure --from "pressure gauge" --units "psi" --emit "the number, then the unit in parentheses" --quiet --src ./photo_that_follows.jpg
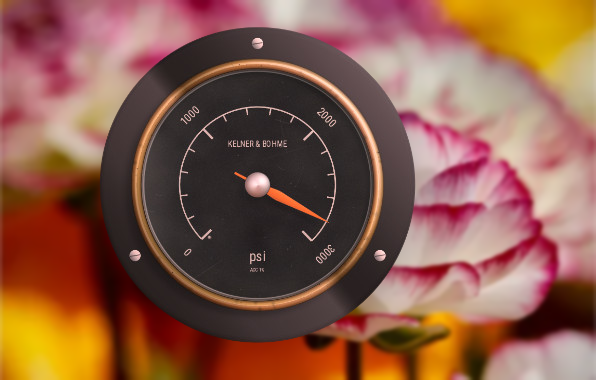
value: 2800 (psi)
